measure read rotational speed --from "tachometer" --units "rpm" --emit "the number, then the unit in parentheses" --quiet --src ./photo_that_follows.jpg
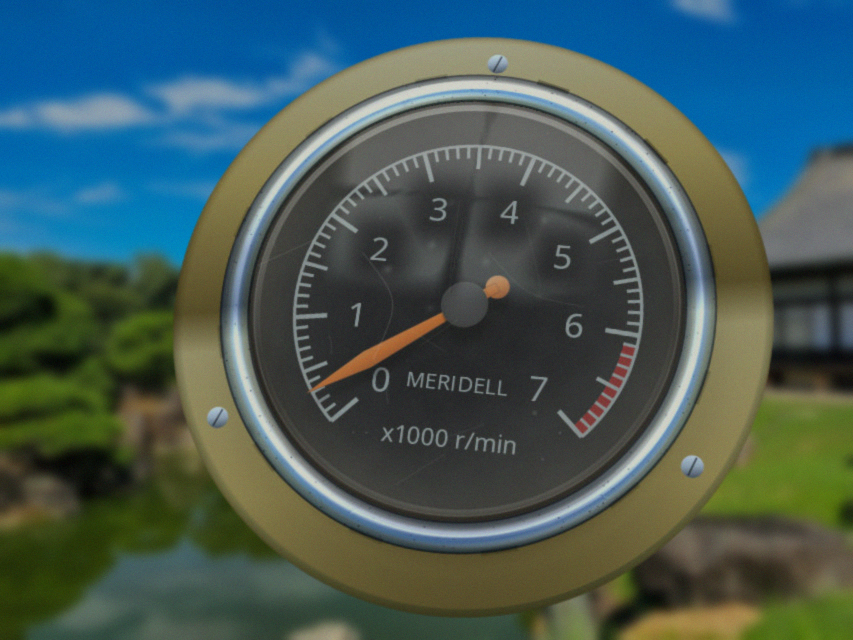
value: 300 (rpm)
